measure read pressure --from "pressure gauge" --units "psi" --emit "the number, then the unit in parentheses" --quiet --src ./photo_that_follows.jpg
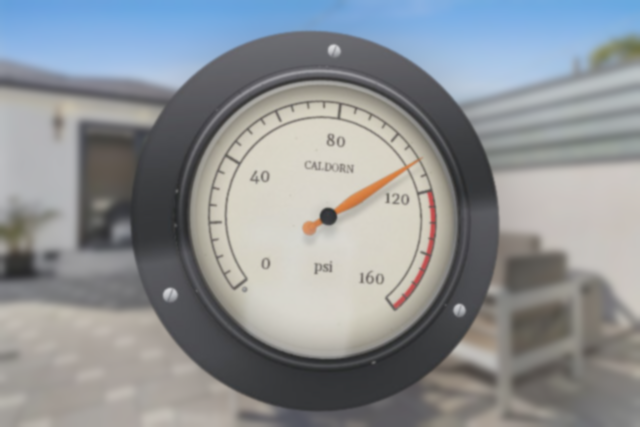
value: 110 (psi)
